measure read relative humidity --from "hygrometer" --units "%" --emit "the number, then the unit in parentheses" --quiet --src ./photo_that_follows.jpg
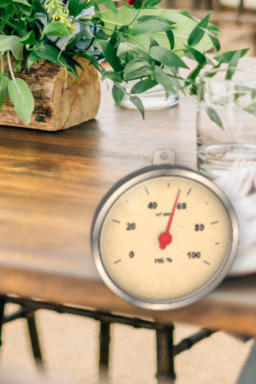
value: 55 (%)
